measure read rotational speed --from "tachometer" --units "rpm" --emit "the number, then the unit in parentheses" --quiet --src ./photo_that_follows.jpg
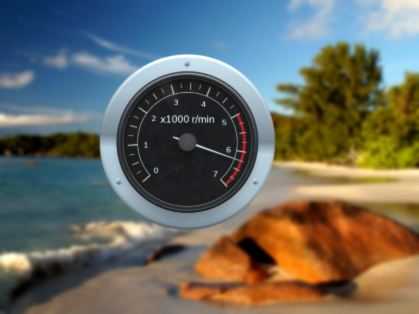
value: 6250 (rpm)
